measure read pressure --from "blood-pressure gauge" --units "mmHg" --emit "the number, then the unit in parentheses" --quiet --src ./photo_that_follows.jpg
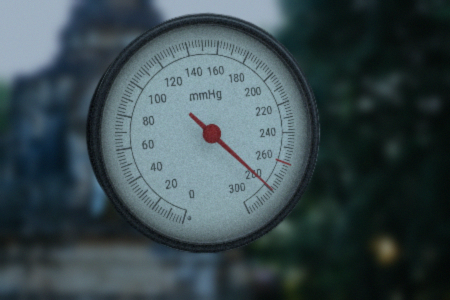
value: 280 (mmHg)
